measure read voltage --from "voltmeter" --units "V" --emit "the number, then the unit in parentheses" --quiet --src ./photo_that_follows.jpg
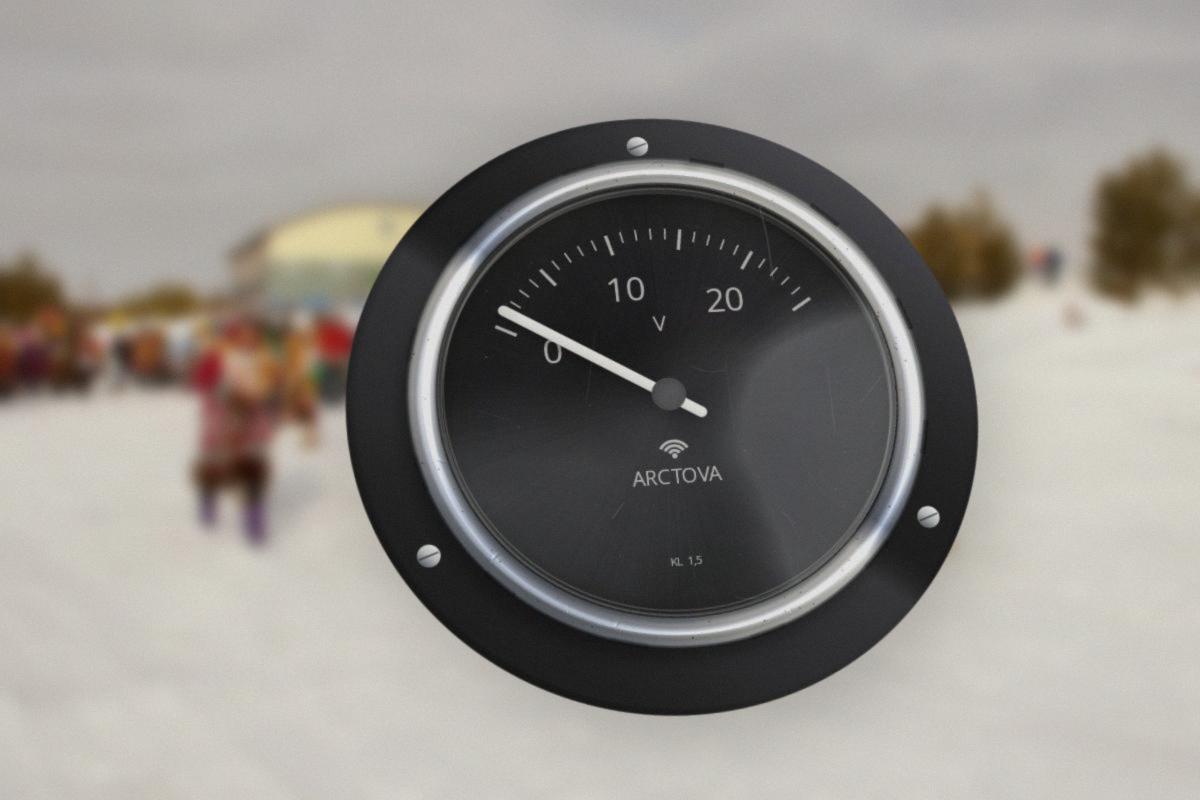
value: 1 (V)
